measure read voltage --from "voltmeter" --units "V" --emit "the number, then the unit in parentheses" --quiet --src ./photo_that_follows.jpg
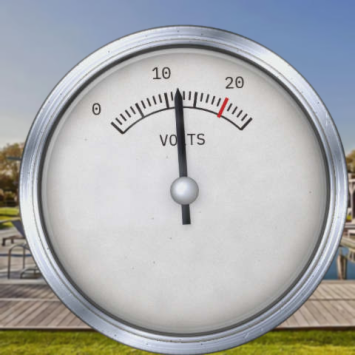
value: 12 (V)
